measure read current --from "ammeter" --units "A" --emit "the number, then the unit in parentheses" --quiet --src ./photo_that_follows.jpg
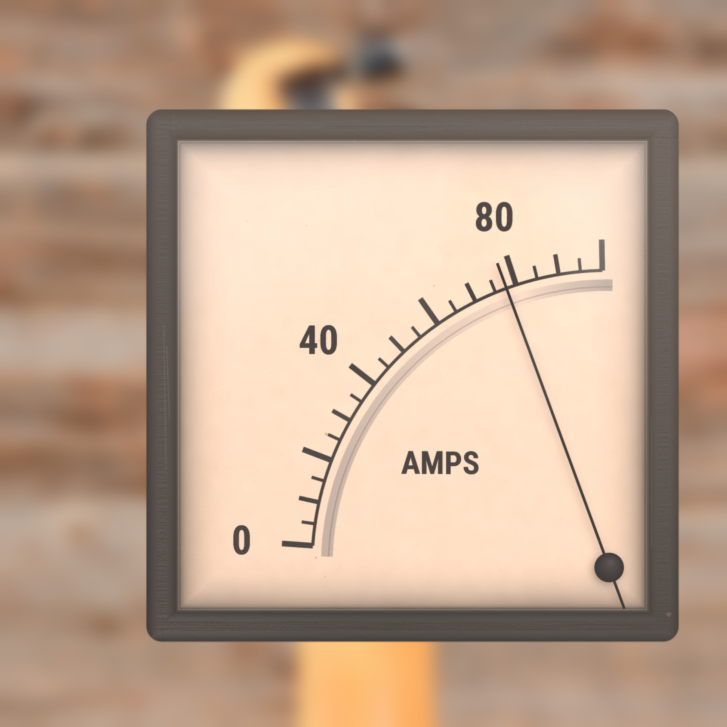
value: 77.5 (A)
